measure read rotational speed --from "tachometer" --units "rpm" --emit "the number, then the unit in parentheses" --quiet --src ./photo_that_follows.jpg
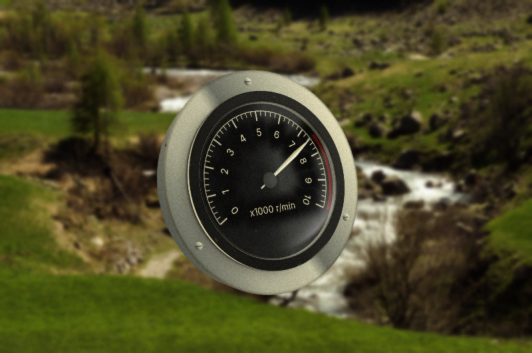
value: 7400 (rpm)
